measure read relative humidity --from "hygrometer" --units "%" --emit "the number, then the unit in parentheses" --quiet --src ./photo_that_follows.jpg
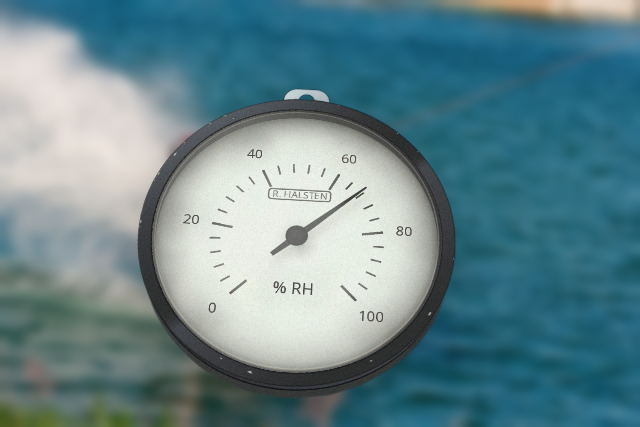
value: 68 (%)
